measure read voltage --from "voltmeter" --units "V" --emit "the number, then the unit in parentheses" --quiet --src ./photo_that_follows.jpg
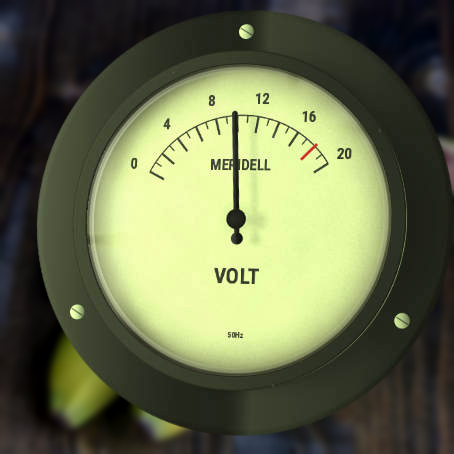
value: 10 (V)
